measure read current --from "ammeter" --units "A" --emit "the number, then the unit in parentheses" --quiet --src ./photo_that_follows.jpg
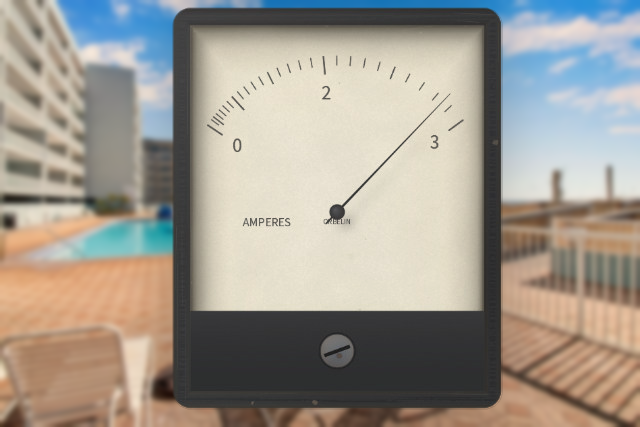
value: 2.85 (A)
